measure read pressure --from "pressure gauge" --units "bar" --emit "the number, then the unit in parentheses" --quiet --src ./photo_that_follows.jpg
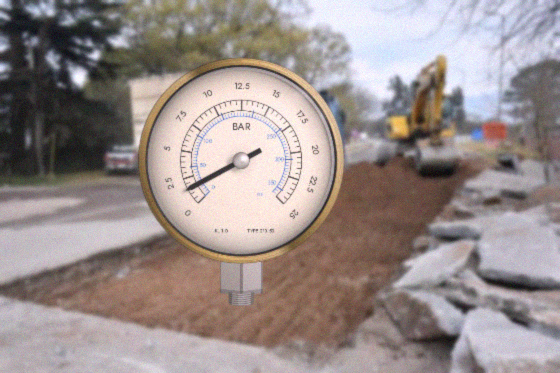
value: 1.5 (bar)
